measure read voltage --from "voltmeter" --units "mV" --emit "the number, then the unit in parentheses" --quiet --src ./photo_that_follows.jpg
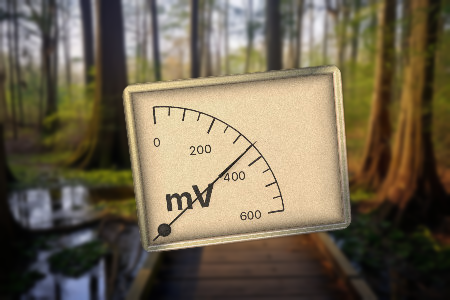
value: 350 (mV)
